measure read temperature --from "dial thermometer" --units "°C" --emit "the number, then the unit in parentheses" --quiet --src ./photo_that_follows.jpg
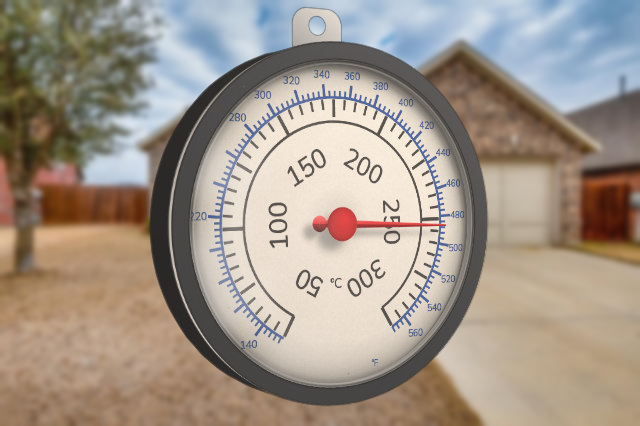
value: 252.5 (°C)
